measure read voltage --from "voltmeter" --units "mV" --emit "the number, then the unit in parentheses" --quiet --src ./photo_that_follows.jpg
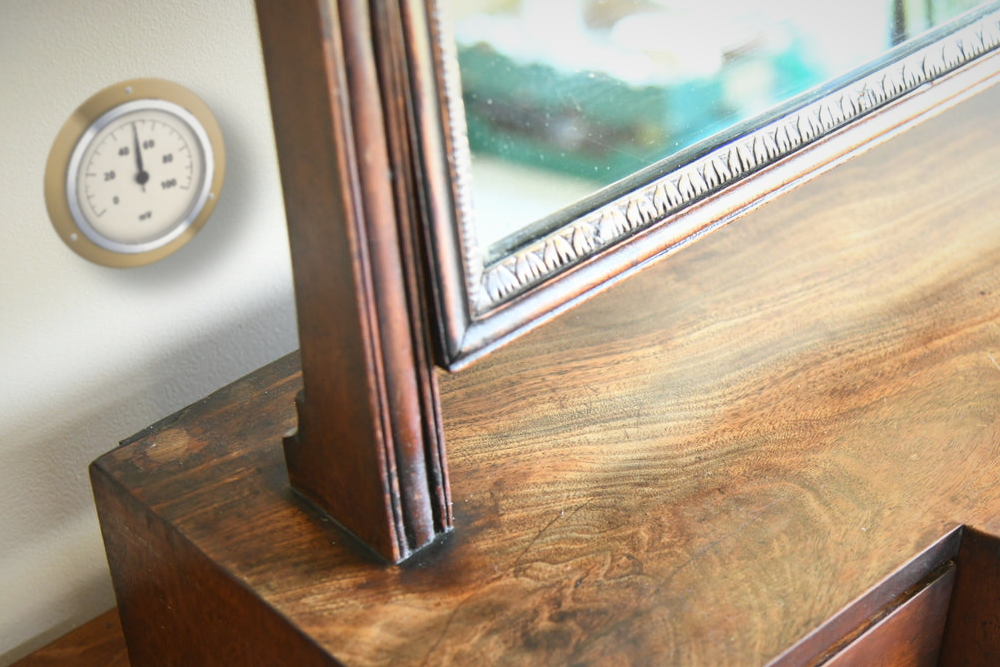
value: 50 (mV)
